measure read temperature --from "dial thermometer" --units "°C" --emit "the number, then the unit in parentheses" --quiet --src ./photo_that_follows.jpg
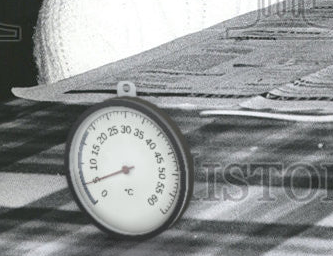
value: 5 (°C)
